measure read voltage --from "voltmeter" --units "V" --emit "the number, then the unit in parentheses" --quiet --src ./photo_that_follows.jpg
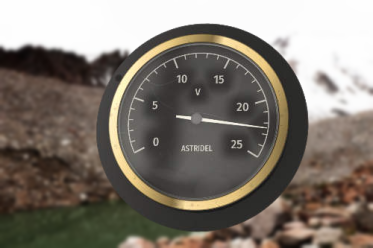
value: 22.5 (V)
